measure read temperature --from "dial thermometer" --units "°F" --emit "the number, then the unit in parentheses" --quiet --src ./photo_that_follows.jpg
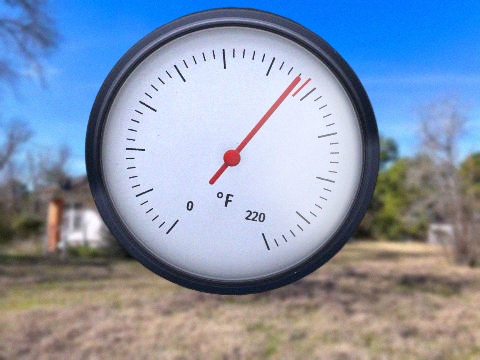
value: 132 (°F)
